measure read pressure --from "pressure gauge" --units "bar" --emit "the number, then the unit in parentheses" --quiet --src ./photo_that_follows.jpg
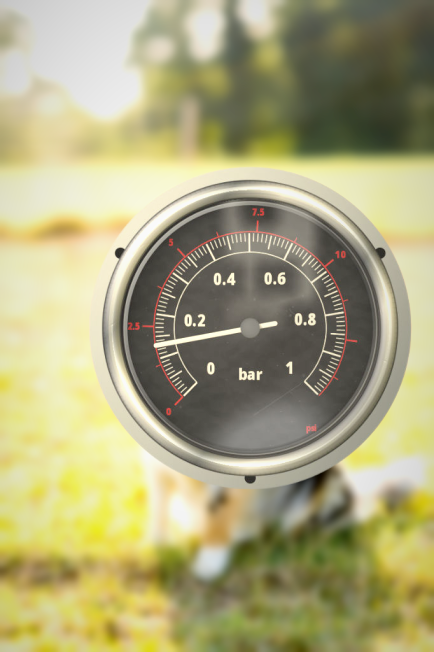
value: 0.13 (bar)
